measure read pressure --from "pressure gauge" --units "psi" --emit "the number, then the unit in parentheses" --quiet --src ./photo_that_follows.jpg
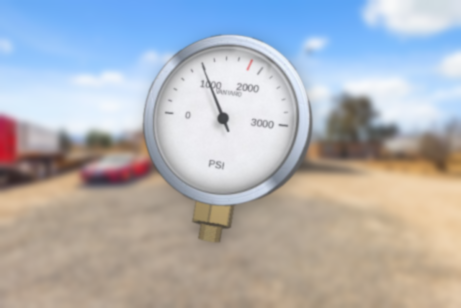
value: 1000 (psi)
